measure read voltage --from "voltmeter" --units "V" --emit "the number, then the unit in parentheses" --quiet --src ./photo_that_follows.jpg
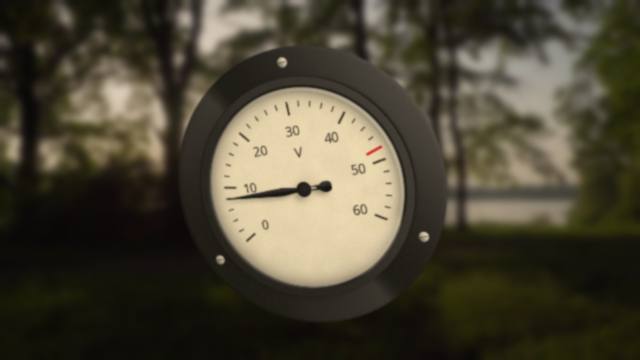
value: 8 (V)
